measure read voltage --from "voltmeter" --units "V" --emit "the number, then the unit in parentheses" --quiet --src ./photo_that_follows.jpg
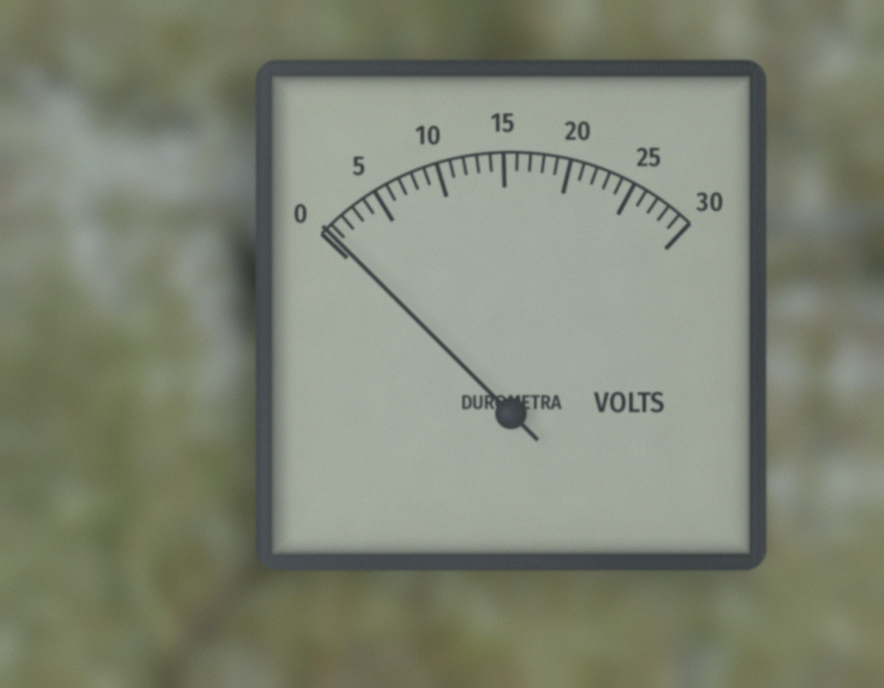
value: 0.5 (V)
